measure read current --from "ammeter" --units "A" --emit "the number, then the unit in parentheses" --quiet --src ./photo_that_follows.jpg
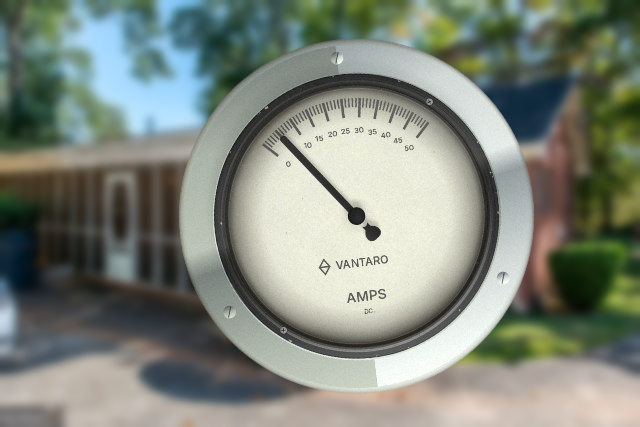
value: 5 (A)
